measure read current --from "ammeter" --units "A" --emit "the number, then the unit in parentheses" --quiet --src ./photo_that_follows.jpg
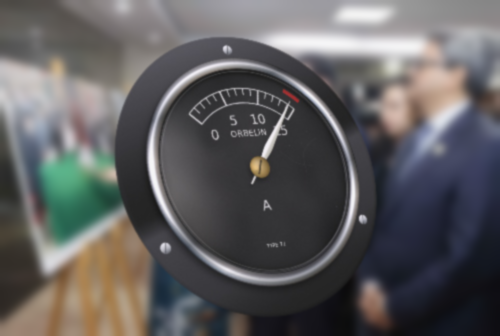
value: 14 (A)
